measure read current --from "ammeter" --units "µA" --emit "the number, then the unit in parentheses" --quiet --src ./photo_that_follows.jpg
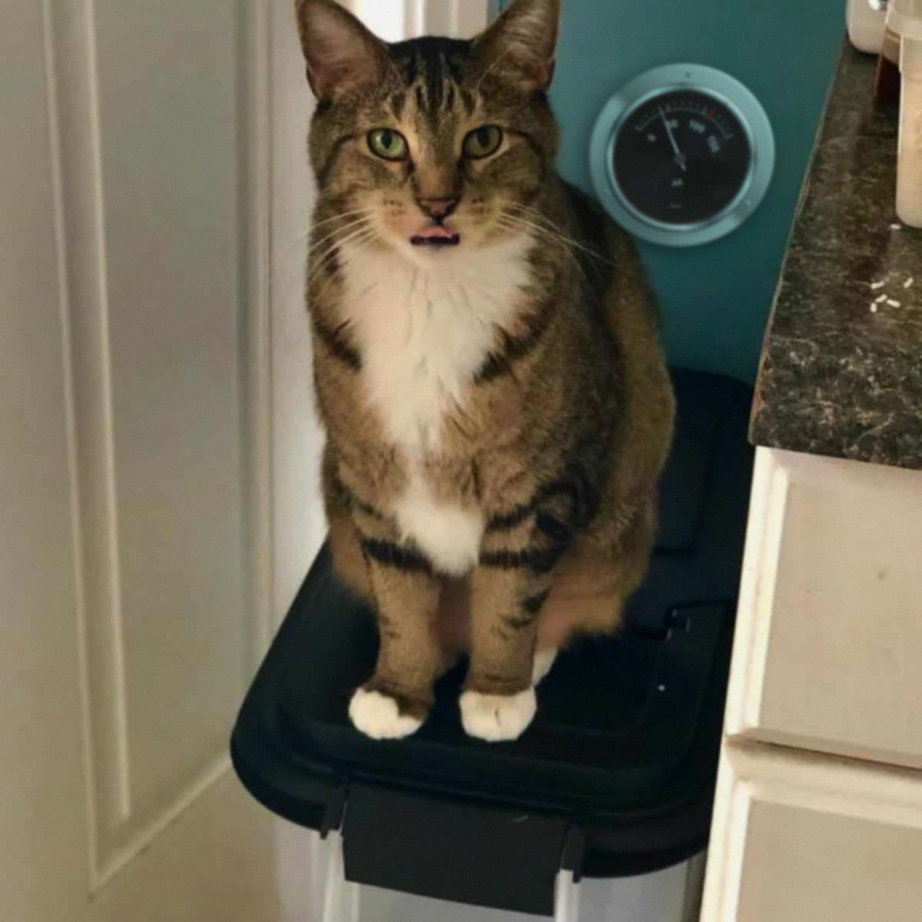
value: 40 (µA)
